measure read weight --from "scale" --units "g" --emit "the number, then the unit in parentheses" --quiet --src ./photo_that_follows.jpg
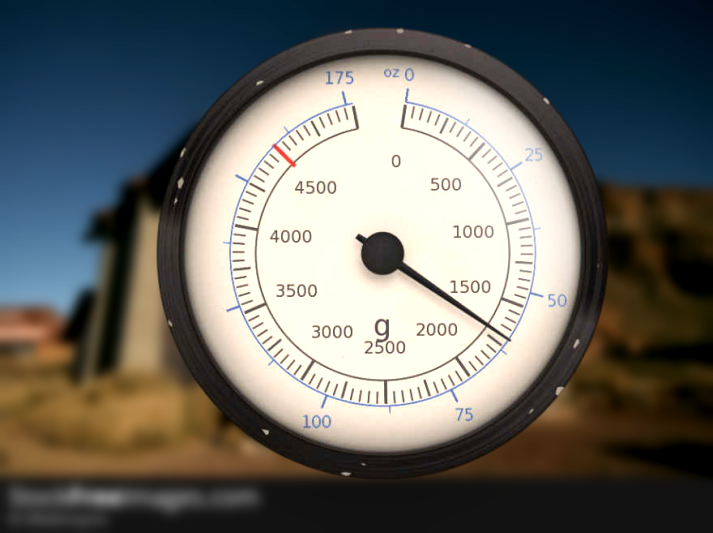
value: 1700 (g)
